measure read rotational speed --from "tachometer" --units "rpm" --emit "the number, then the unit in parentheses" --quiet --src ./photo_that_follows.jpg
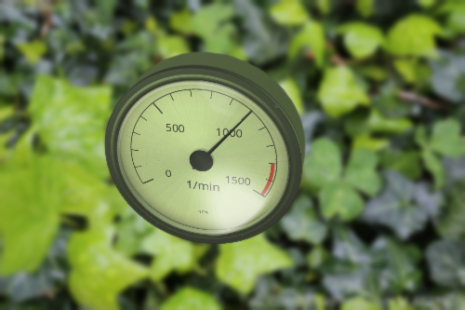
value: 1000 (rpm)
